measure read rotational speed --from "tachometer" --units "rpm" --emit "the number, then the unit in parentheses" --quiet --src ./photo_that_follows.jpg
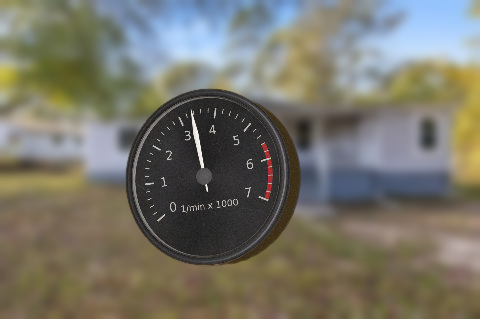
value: 3400 (rpm)
